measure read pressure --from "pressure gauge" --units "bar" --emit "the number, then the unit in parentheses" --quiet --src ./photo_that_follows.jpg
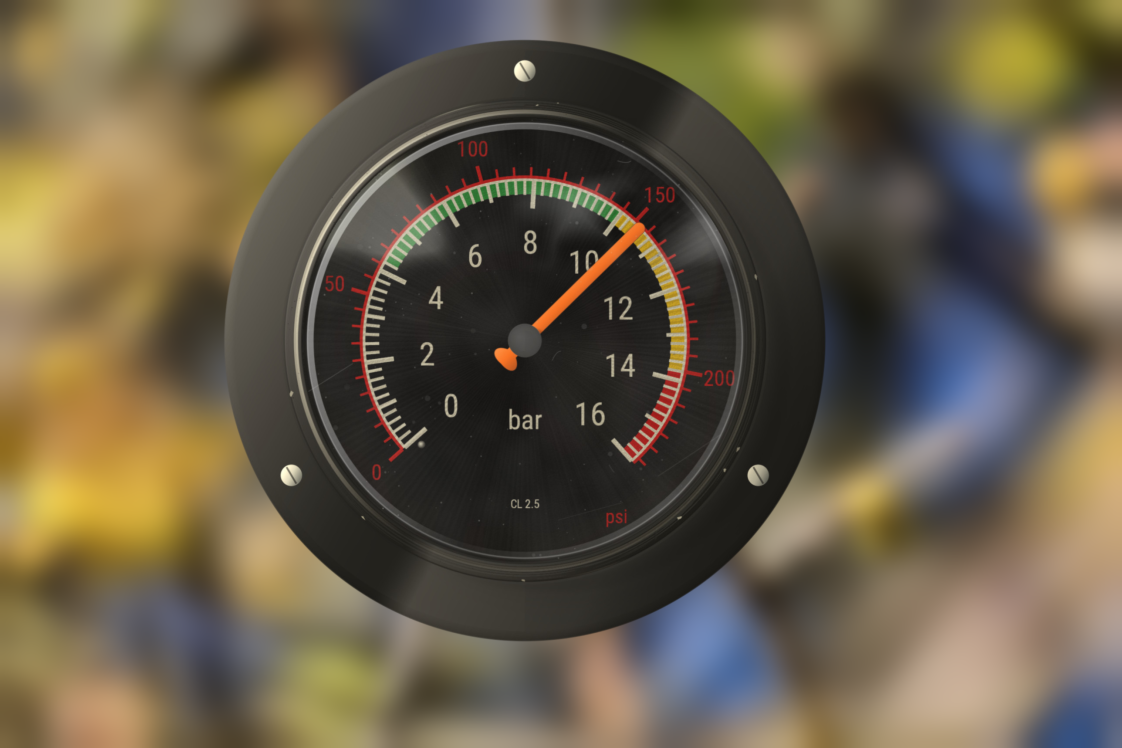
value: 10.5 (bar)
